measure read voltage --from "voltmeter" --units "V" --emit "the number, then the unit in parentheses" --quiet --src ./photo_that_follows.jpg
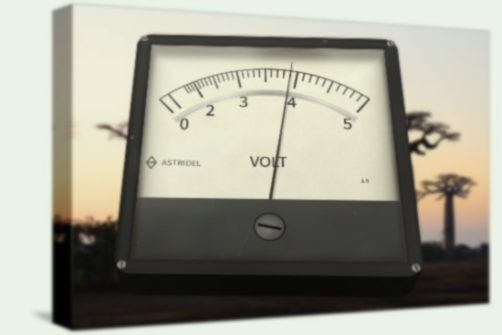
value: 3.9 (V)
